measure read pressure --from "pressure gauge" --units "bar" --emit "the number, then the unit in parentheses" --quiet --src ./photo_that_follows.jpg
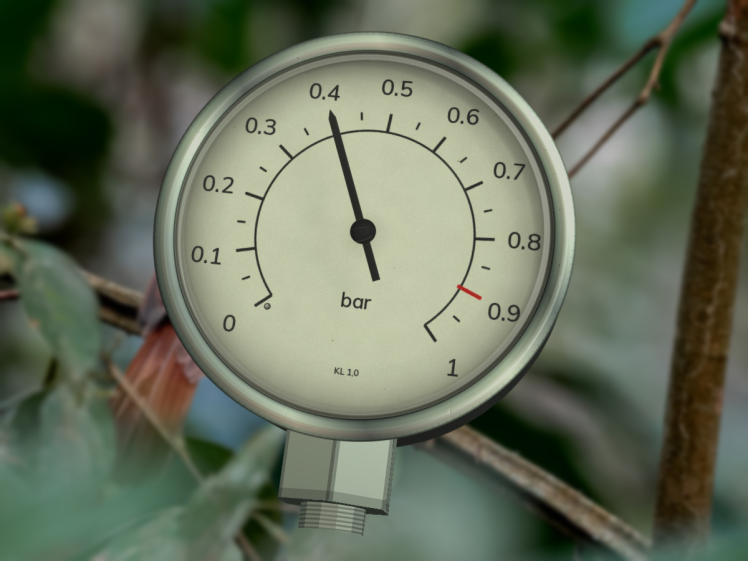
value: 0.4 (bar)
